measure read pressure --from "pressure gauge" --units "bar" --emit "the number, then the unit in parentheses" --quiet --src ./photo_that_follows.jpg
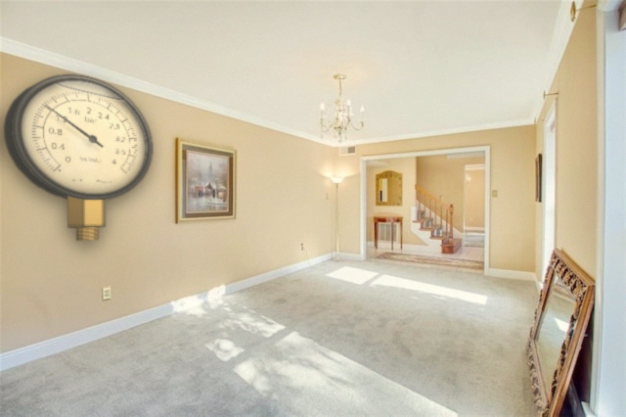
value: 1.2 (bar)
